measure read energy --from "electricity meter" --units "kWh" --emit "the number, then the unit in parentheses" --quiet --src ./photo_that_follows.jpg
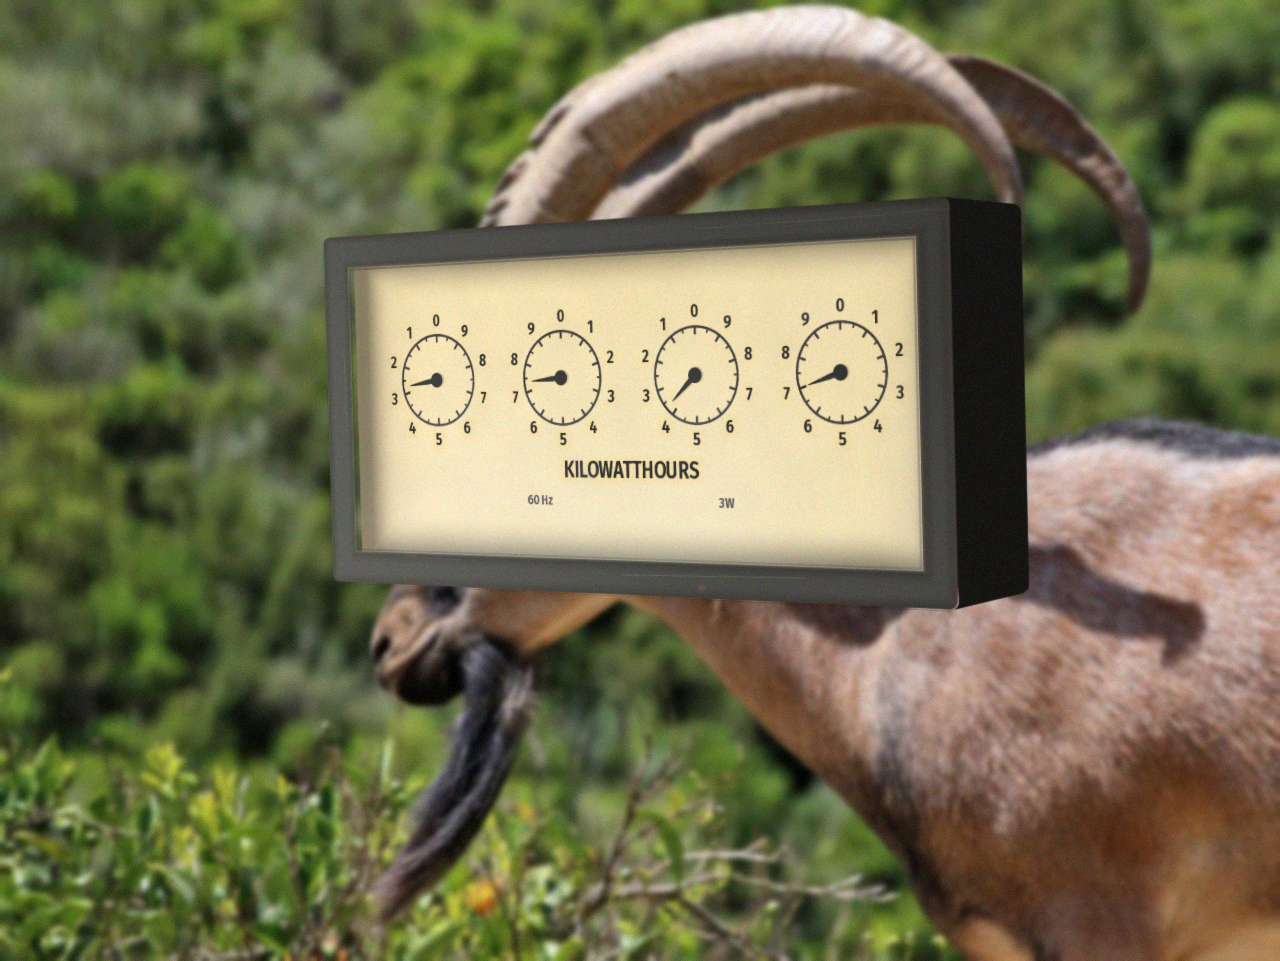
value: 2737 (kWh)
